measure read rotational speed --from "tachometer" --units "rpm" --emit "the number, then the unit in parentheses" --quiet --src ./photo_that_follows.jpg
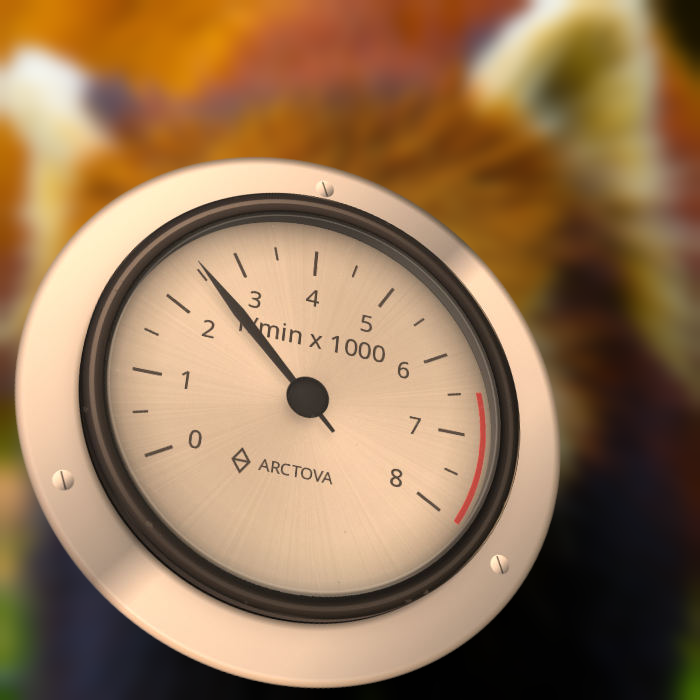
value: 2500 (rpm)
